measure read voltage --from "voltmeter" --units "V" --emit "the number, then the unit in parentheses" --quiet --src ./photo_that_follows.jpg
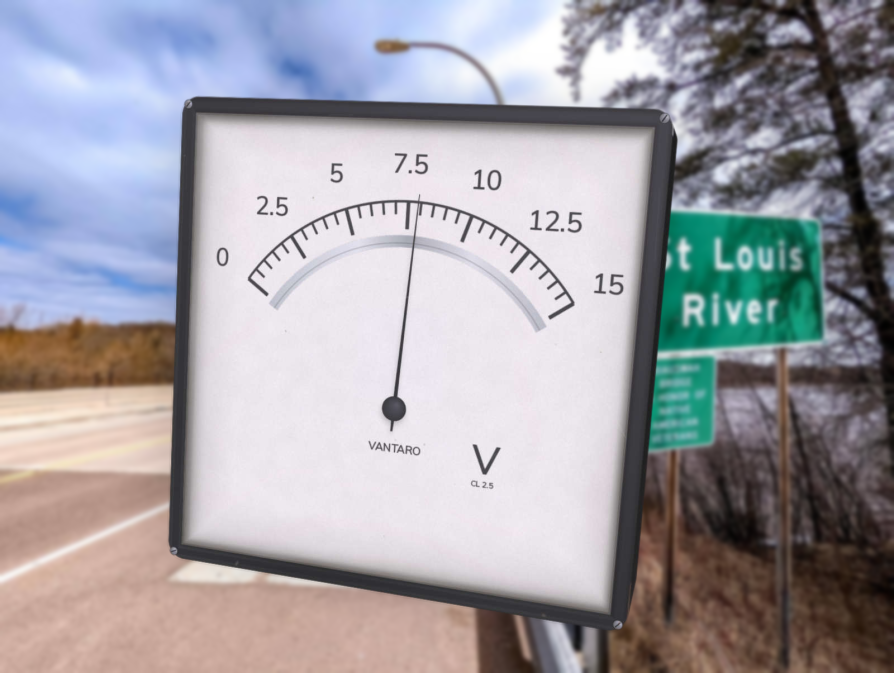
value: 8 (V)
